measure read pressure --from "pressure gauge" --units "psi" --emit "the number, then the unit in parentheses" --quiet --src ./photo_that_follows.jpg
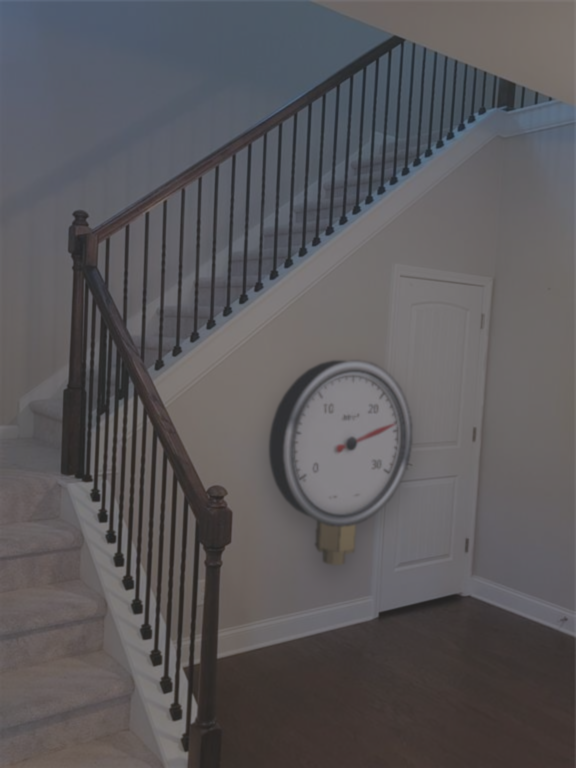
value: 24 (psi)
